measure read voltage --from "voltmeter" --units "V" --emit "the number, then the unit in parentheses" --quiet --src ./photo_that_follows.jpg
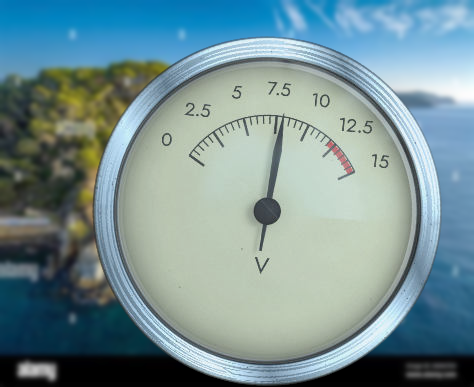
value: 8 (V)
